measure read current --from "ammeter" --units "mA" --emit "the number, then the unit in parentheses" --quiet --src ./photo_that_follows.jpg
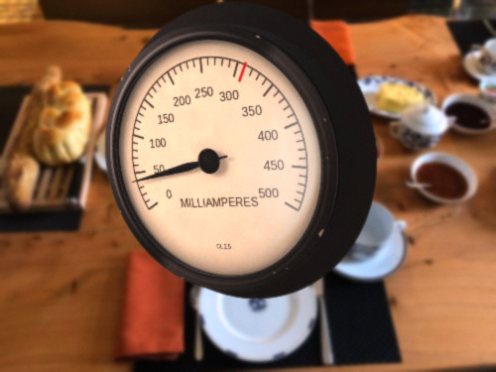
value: 40 (mA)
